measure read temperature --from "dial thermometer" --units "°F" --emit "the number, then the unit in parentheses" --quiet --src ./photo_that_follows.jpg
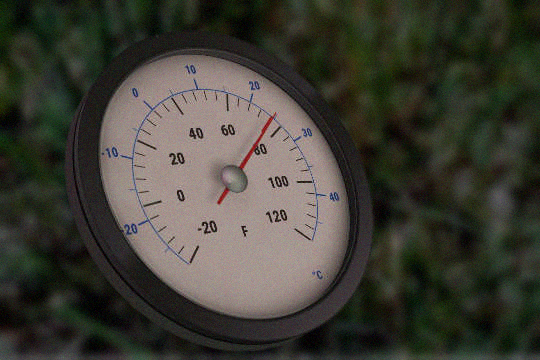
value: 76 (°F)
